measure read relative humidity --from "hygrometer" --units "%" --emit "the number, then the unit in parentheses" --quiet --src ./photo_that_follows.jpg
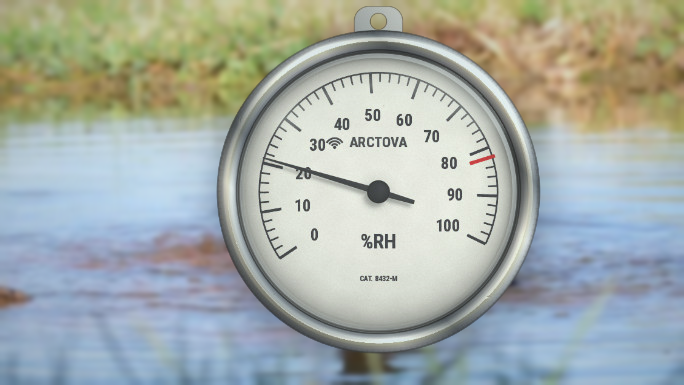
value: 21 (%)
